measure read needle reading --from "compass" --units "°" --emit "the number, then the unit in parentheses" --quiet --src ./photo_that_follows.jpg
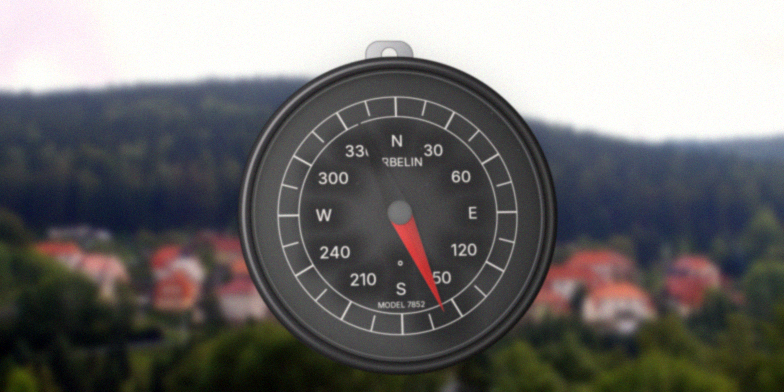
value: 157.5 (°)
